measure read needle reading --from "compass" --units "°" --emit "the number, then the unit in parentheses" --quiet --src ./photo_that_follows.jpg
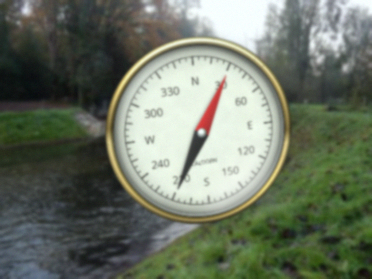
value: 30 (°)
